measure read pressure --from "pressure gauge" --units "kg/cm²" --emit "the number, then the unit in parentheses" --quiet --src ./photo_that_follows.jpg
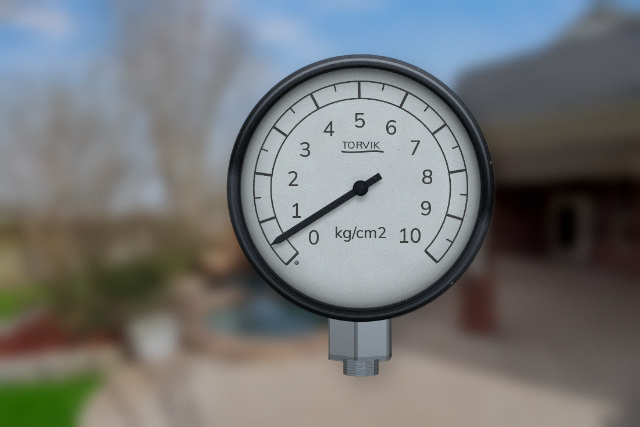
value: 0.5 (kg/cm²)
